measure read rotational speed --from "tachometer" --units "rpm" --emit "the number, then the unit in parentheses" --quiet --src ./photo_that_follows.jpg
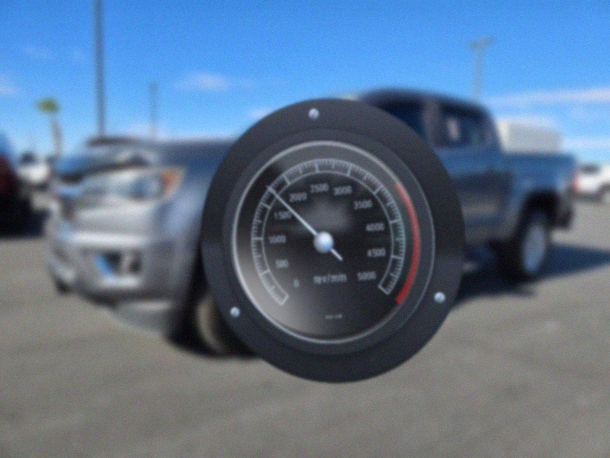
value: 1750 (rpm)
